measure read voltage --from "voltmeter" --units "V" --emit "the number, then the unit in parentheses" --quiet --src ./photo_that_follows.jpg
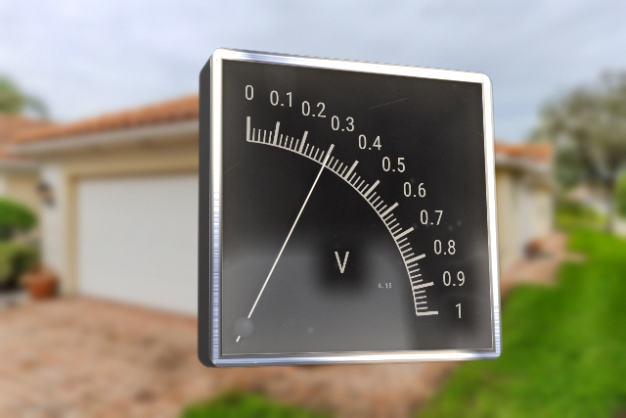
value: 0.3 (V)
